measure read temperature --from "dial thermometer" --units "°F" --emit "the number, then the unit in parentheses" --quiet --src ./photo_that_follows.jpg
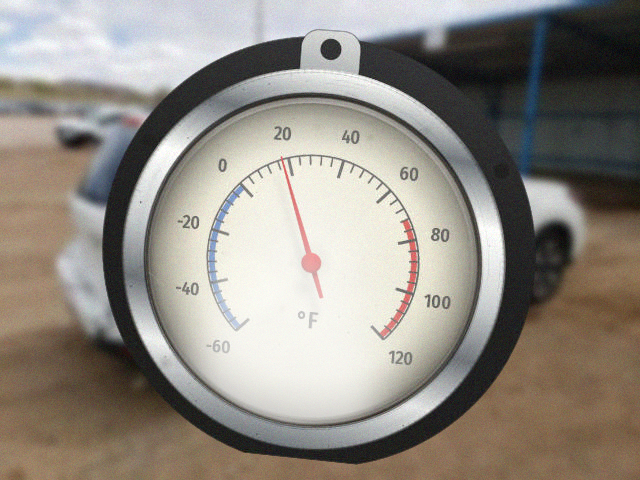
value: 18 (°F)
